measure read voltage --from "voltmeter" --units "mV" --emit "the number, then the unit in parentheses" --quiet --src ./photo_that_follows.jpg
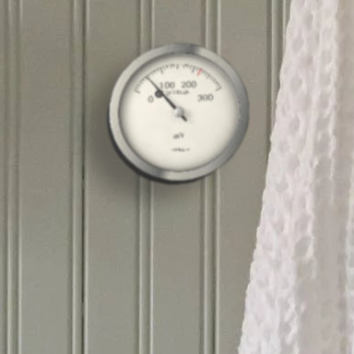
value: 50 (mV)
